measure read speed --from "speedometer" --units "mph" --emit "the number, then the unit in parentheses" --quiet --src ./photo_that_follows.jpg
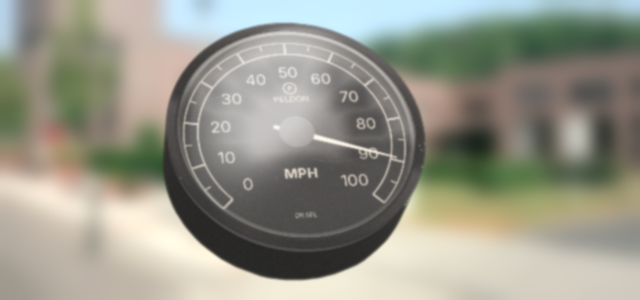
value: 90 (mph)
